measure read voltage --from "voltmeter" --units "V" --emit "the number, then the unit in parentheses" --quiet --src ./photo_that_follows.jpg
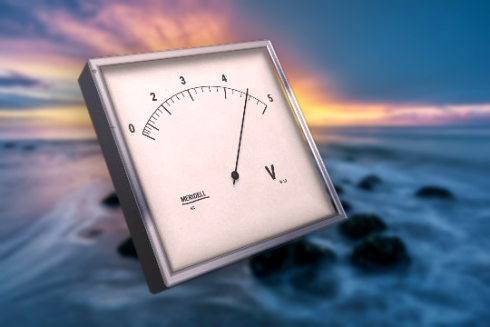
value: 4.5 (V)
